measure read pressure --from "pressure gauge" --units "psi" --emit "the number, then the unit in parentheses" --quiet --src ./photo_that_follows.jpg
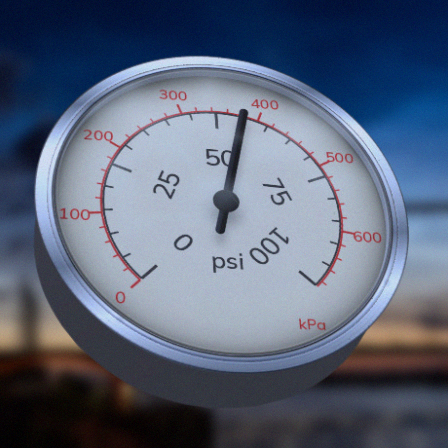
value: 55 (psi)
